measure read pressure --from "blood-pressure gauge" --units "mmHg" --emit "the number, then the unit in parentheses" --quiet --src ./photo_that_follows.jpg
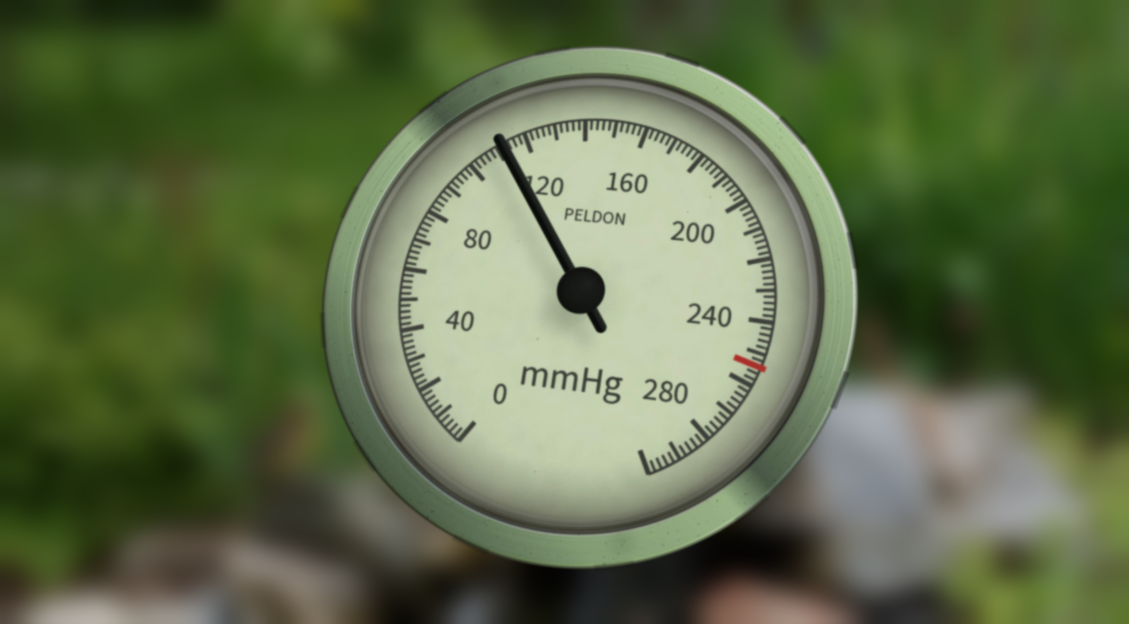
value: 112 (mmHg)
